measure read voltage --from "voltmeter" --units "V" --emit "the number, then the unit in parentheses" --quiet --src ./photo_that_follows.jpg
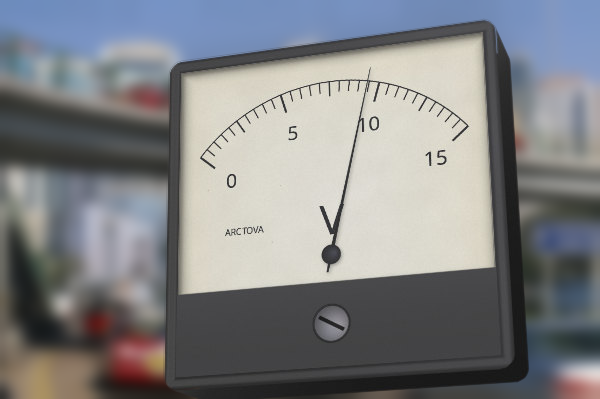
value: 9.5 (V)
